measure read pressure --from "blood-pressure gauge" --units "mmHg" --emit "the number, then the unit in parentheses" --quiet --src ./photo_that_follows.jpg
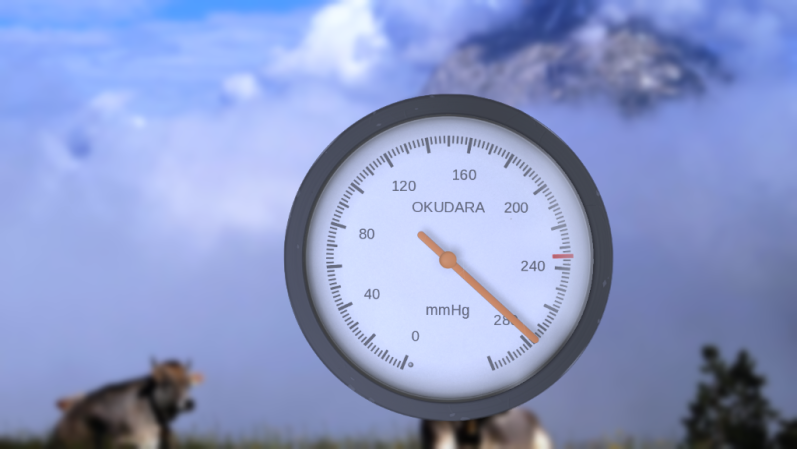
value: 276 (mmHg)
